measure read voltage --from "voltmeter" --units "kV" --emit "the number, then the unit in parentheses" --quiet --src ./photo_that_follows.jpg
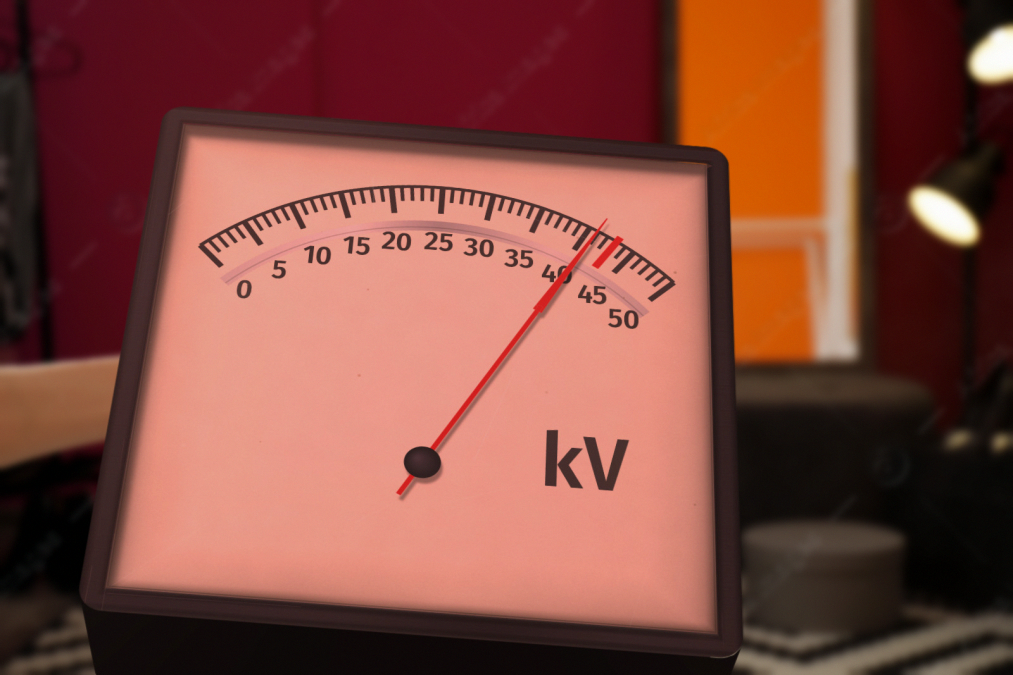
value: 41 (kV)
